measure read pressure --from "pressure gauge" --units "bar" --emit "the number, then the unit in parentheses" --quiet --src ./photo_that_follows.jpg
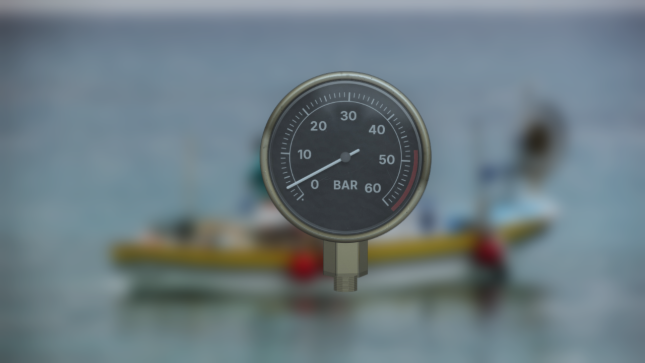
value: 3 (bar)
